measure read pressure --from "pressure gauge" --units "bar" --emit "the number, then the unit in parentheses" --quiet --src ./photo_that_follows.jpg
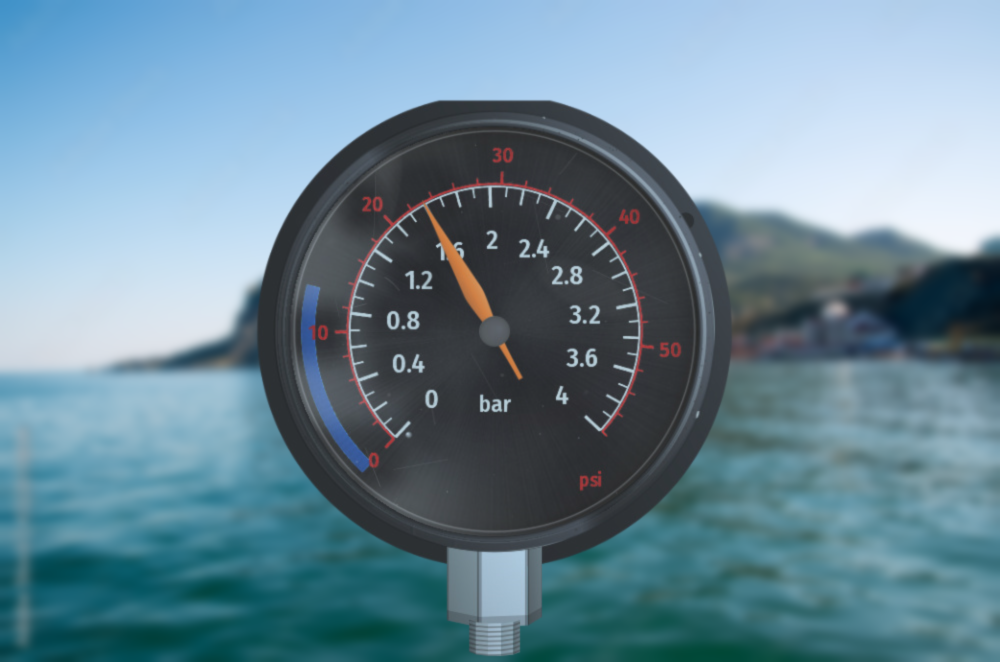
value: 1.6 (bar)
